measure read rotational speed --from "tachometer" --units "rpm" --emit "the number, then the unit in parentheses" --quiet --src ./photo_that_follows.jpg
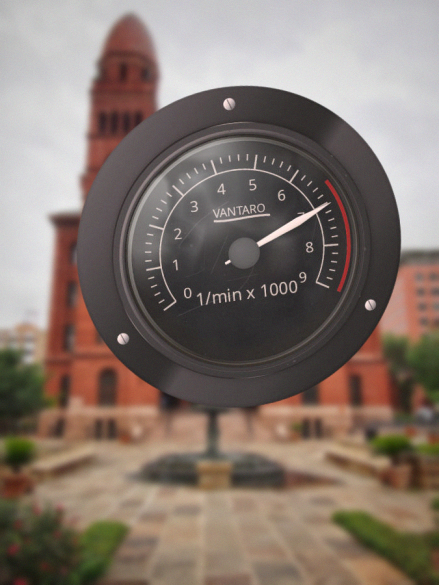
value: 7000 (rpm)
